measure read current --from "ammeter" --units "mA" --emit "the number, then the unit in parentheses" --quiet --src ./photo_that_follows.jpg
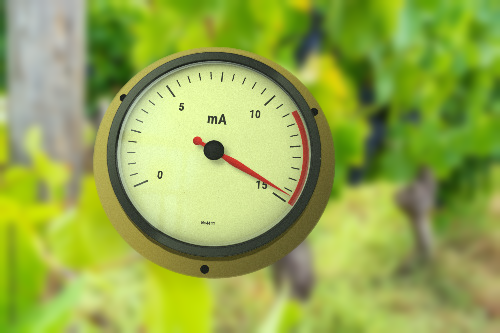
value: 14.75 (mA)
